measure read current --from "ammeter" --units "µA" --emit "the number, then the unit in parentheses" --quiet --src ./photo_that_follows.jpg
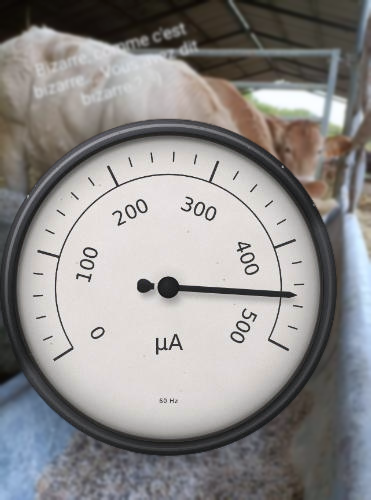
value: 450 (µA)
